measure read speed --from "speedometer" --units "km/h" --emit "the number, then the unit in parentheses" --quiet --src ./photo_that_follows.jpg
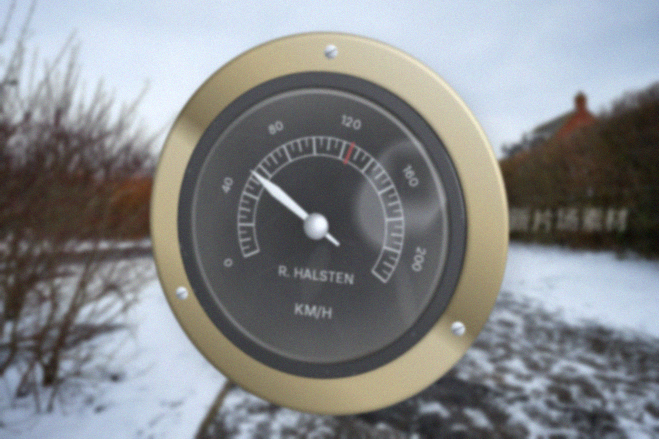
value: 55 (km/h)
